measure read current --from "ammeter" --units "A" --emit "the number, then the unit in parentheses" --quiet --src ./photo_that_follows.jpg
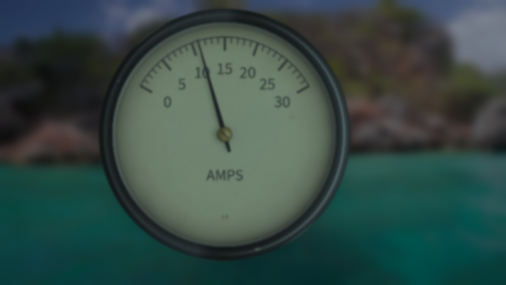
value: 11 (A)
